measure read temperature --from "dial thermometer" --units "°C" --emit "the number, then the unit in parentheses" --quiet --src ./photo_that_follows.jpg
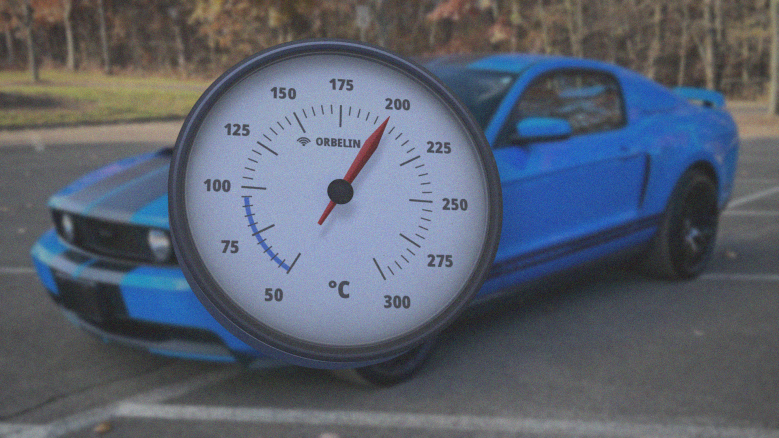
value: 200 (°C)
